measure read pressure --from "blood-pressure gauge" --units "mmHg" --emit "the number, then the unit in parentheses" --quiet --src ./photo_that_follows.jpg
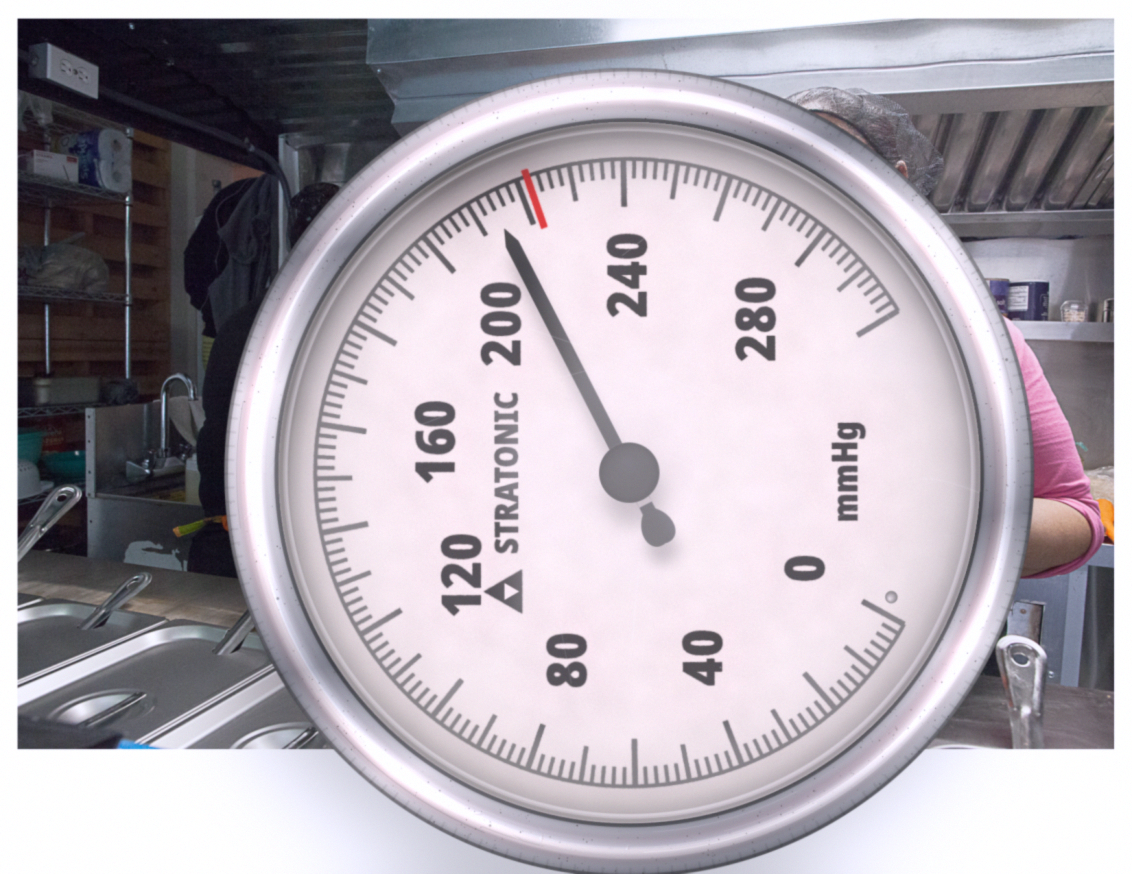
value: 214 (mmHg)
